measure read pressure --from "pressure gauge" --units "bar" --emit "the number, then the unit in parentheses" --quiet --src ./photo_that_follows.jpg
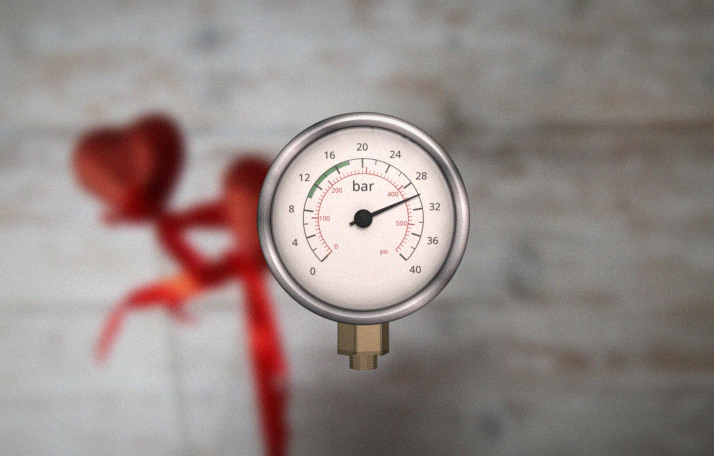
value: 30 (bar)
